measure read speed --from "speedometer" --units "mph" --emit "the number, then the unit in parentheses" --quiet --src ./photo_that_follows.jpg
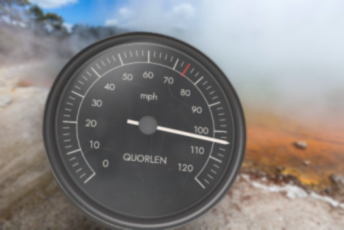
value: 104 (mph)
